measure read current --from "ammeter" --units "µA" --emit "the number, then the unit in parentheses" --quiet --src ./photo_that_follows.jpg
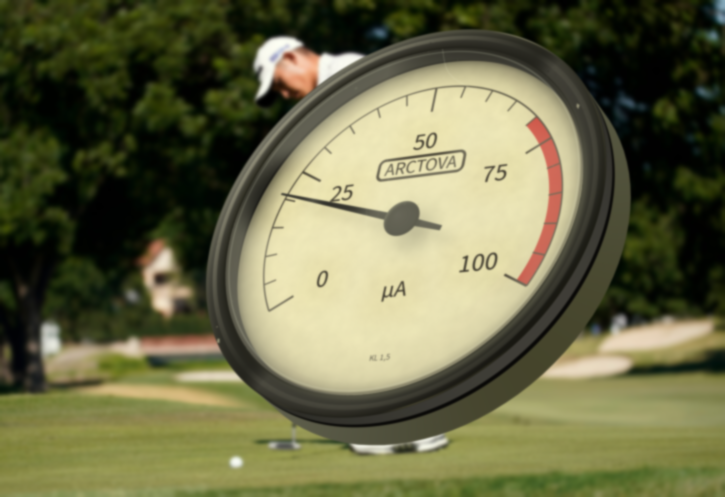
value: 20 (µA)
